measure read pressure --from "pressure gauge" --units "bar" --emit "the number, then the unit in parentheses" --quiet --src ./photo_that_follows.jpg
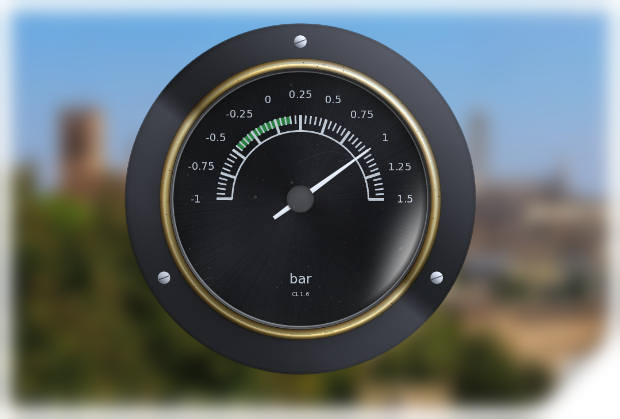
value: 1 (bar)
